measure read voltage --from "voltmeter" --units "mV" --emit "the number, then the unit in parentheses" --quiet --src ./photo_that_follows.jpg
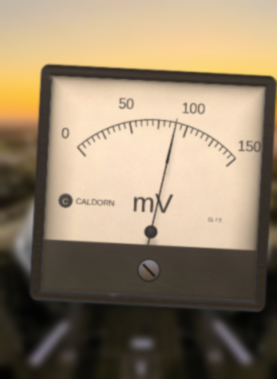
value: 90 (mV)
